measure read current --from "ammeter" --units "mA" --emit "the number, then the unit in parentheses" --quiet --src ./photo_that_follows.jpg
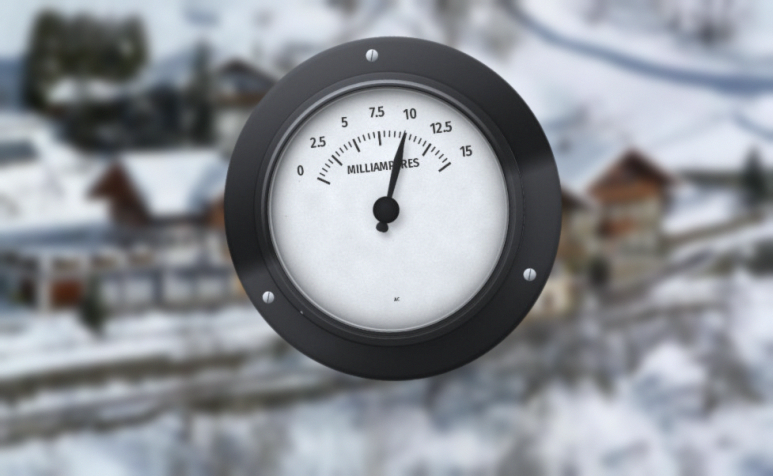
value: 10 (mA)
